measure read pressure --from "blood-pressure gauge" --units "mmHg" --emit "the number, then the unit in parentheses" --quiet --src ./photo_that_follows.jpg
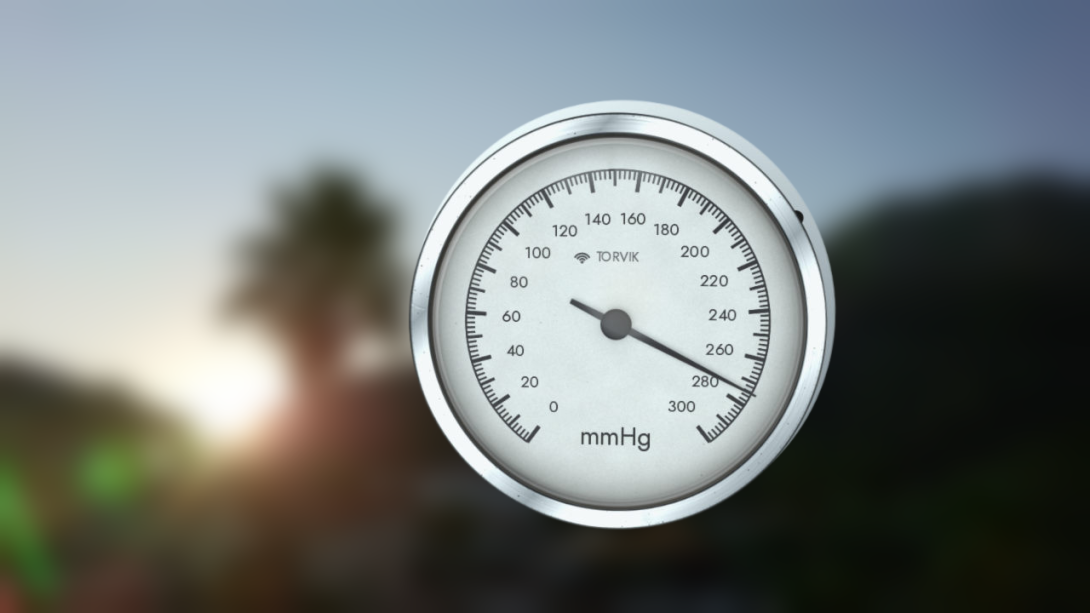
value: 274 (mmHg)
